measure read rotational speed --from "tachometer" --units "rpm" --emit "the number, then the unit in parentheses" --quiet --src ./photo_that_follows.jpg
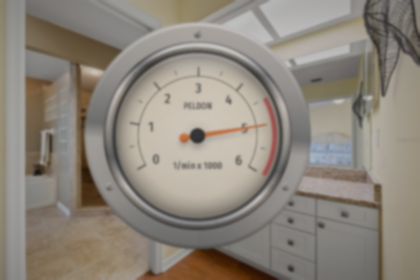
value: 5000 (rpm)
